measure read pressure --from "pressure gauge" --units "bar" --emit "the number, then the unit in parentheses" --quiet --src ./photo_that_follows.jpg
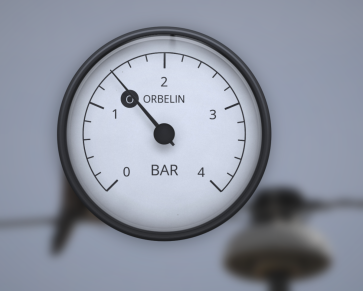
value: 1.4 (bar)
